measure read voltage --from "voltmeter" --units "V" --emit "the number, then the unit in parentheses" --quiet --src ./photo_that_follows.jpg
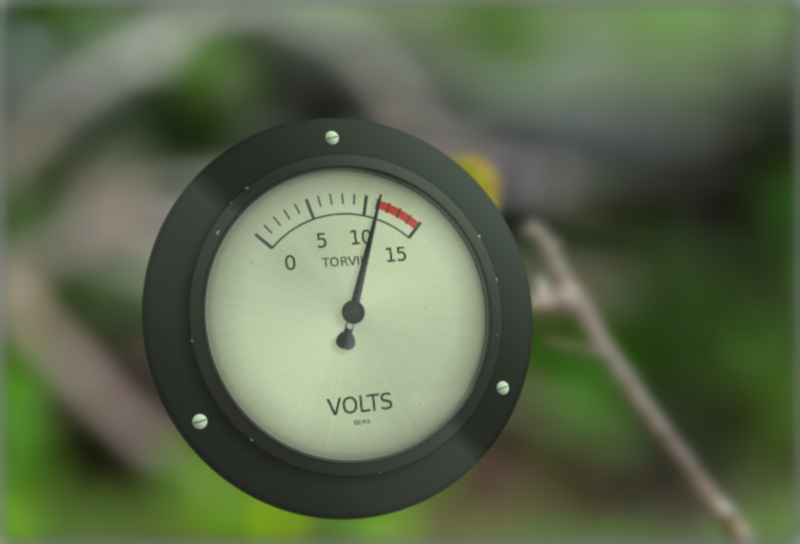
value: 11 (V)
